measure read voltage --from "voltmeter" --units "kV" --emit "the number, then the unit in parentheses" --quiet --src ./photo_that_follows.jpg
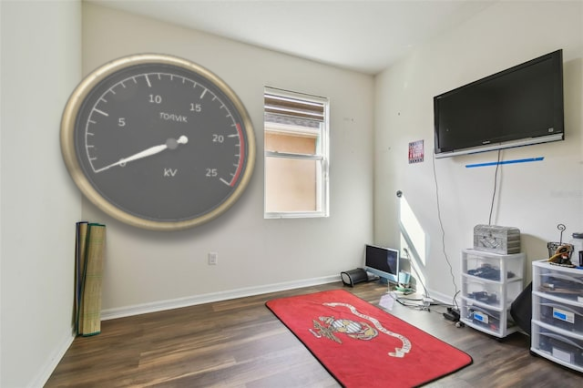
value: 0 (kV)
